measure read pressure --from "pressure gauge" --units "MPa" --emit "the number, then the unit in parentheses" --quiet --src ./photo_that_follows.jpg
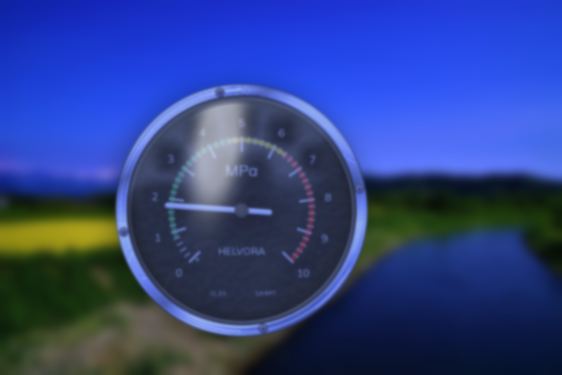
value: 1.8 (MPa)
